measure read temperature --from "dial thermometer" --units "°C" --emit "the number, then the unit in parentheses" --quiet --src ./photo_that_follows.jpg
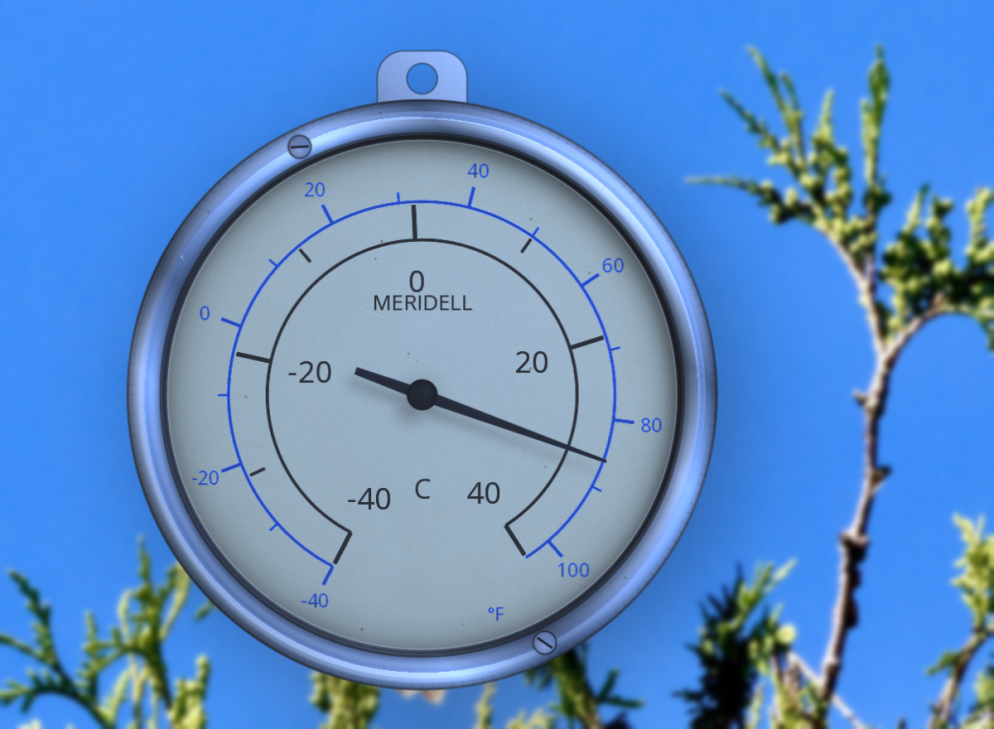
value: 30 (°C)
